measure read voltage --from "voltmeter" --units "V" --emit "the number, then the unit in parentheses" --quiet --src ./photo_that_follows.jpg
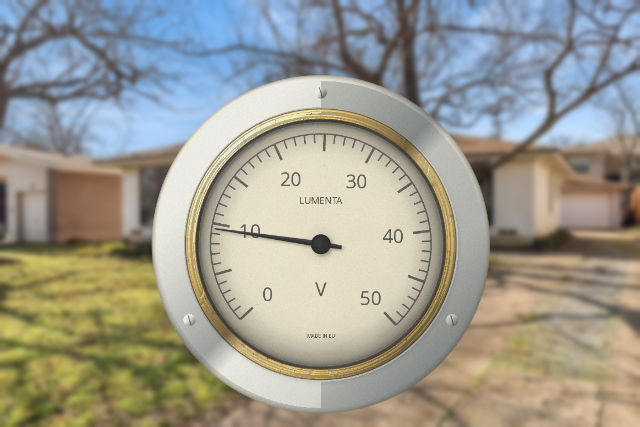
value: 9.5 (V)
